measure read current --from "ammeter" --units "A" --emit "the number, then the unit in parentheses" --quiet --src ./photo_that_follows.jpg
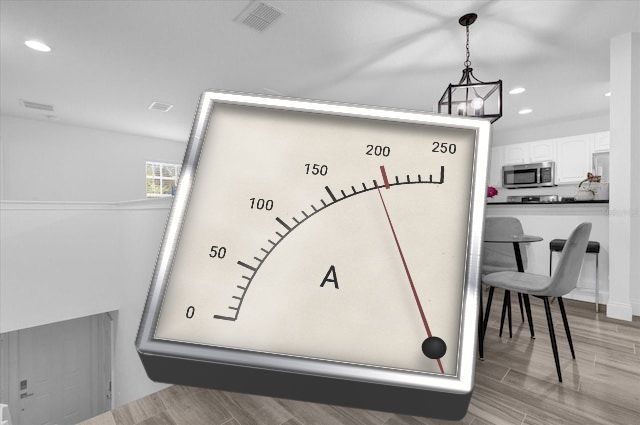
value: 190 (A)
